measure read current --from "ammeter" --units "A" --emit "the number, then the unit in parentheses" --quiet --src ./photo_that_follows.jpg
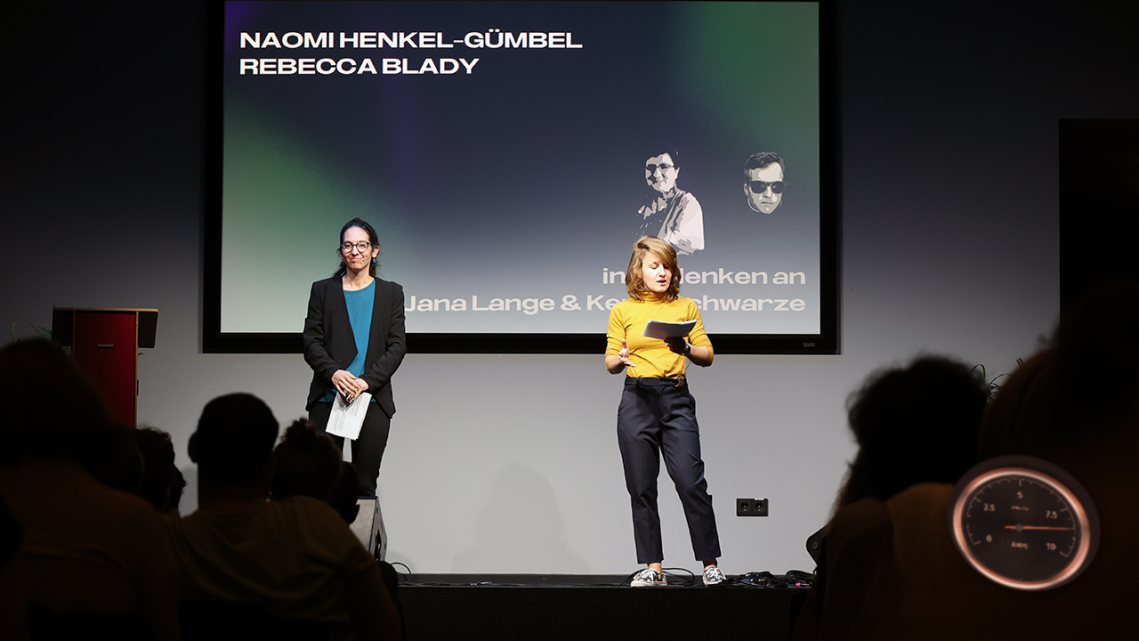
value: 8.5 (A)
